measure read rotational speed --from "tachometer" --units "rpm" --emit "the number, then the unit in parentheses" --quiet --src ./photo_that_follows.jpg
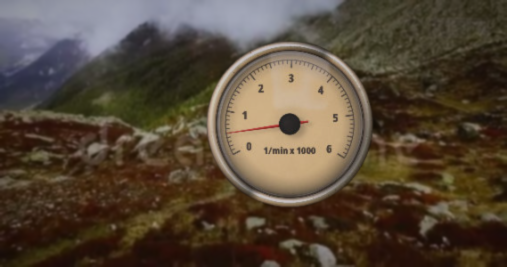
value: 500 (rpm)
